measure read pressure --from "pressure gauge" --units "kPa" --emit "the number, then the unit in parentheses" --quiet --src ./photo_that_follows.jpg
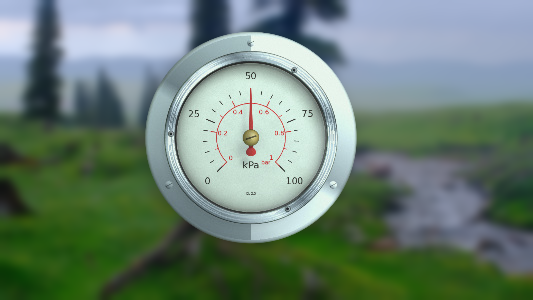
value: 50 (kPa)
